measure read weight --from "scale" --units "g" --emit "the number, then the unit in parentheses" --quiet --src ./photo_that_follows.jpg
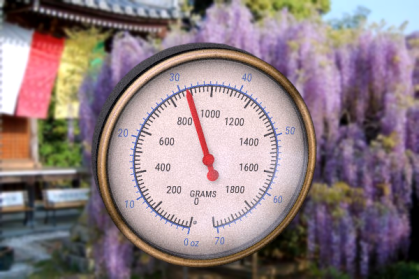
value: 880 (g)
